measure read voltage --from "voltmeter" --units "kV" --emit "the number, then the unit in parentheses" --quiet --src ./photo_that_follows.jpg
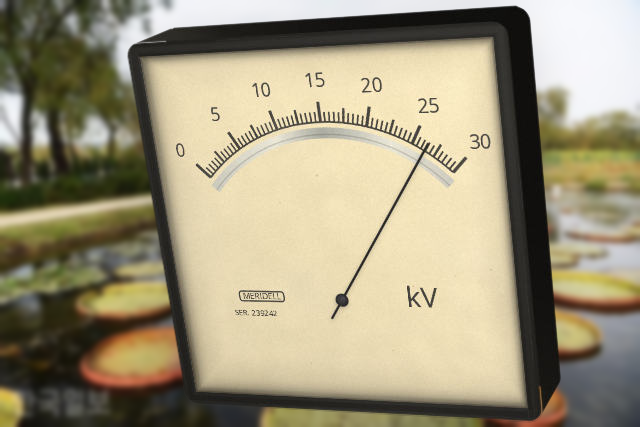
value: 26.5 (kV)
